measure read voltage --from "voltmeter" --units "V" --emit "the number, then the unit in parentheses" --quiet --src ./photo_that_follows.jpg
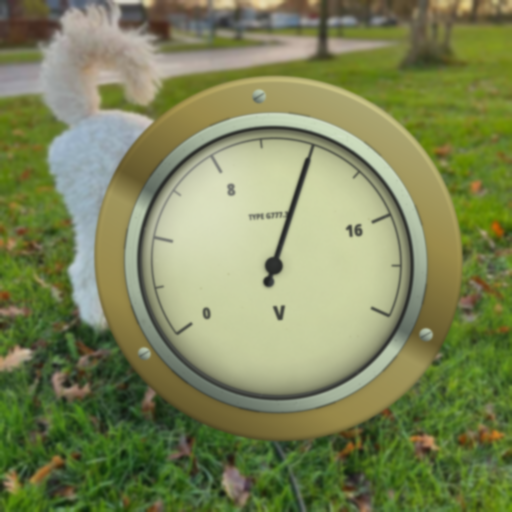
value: 12 (V)
